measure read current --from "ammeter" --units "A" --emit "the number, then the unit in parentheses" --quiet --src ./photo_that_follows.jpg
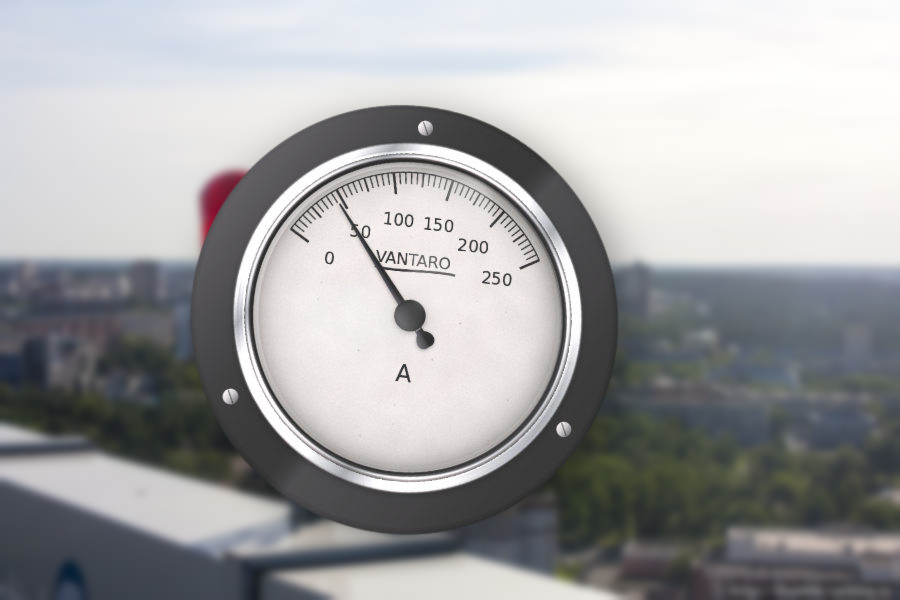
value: 45 (A)
